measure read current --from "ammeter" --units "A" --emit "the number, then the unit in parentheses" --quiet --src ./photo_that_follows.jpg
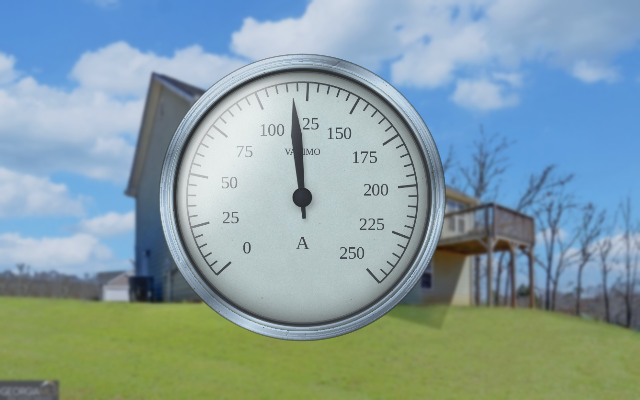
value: 117.5 (A)
